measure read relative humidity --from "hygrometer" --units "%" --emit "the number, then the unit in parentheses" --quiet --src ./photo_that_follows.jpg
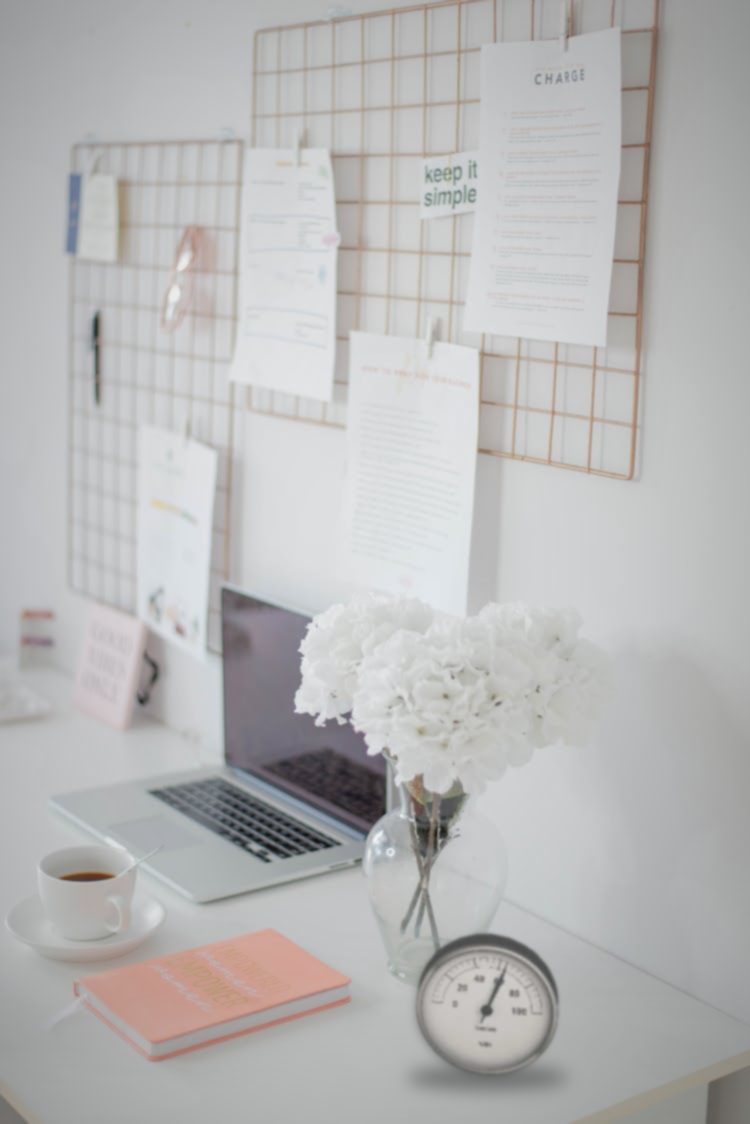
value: 60 (%)
